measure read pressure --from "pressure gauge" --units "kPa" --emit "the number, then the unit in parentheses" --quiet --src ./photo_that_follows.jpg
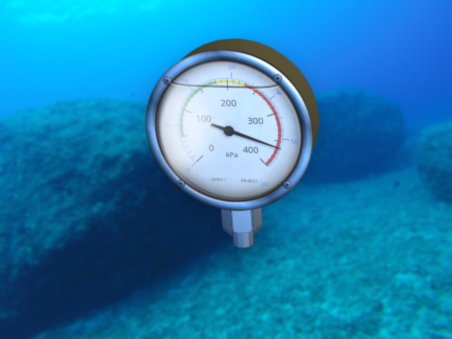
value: 360 (kPa)
